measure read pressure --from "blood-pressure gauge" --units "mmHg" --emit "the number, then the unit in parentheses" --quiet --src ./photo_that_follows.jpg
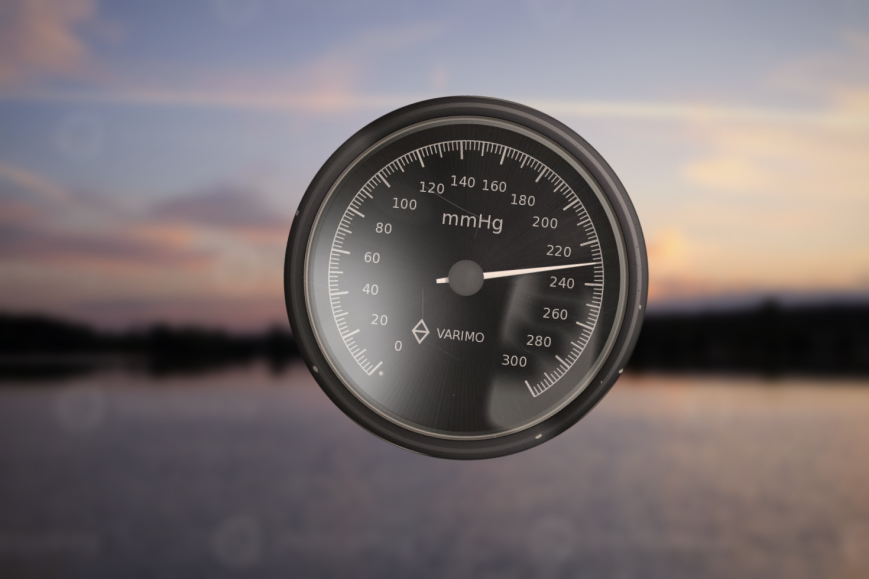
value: 230 (mmHg)
